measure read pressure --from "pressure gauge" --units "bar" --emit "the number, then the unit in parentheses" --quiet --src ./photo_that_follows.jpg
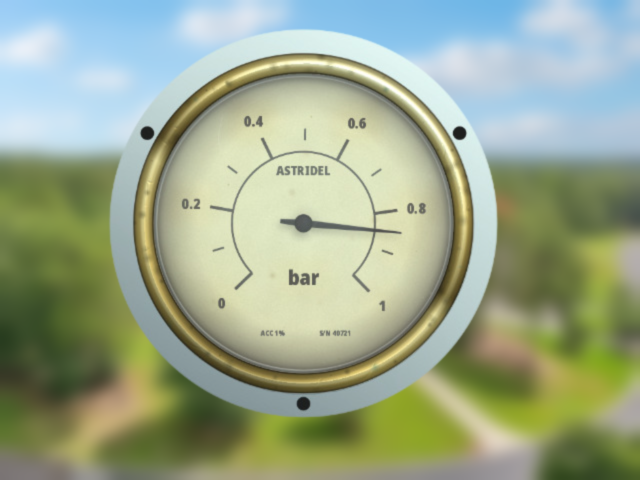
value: 0.85 (bar)
